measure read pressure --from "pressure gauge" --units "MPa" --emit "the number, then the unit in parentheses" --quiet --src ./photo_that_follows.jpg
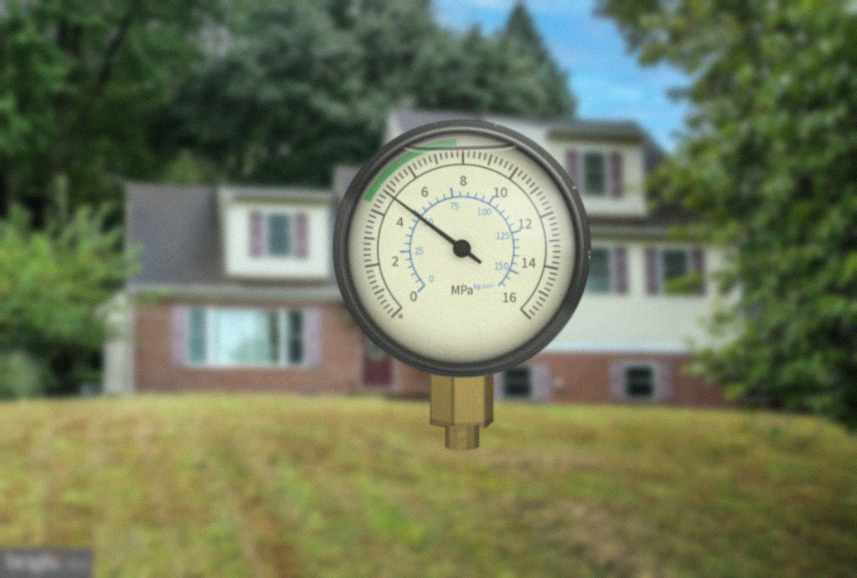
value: 4.8 (MPa)
